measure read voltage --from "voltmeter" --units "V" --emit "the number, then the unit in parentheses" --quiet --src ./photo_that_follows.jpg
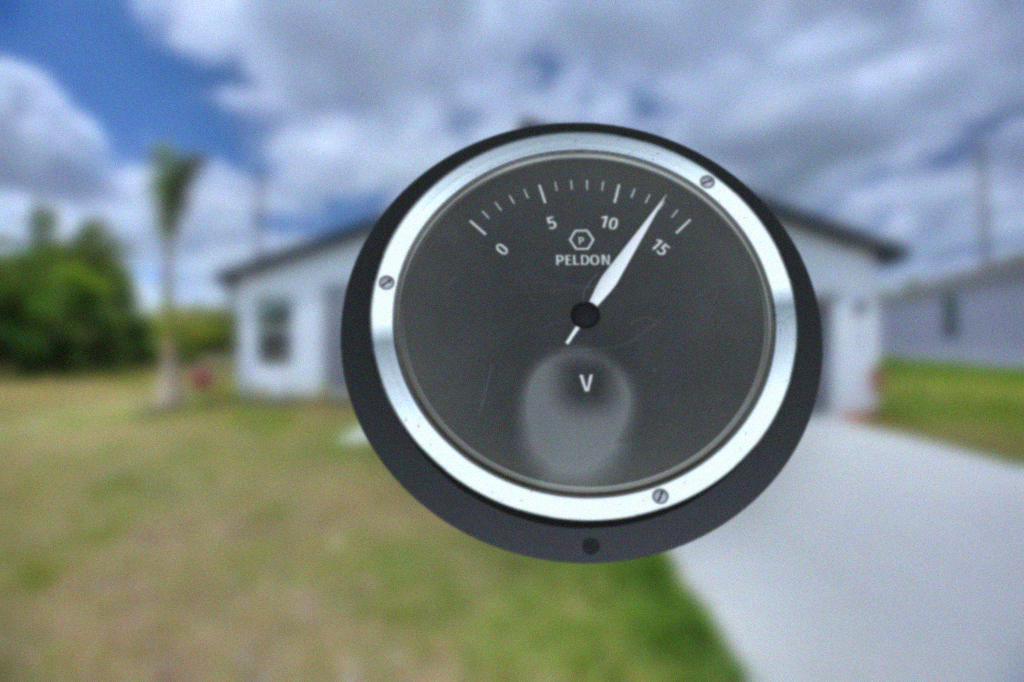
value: 13 (V)
